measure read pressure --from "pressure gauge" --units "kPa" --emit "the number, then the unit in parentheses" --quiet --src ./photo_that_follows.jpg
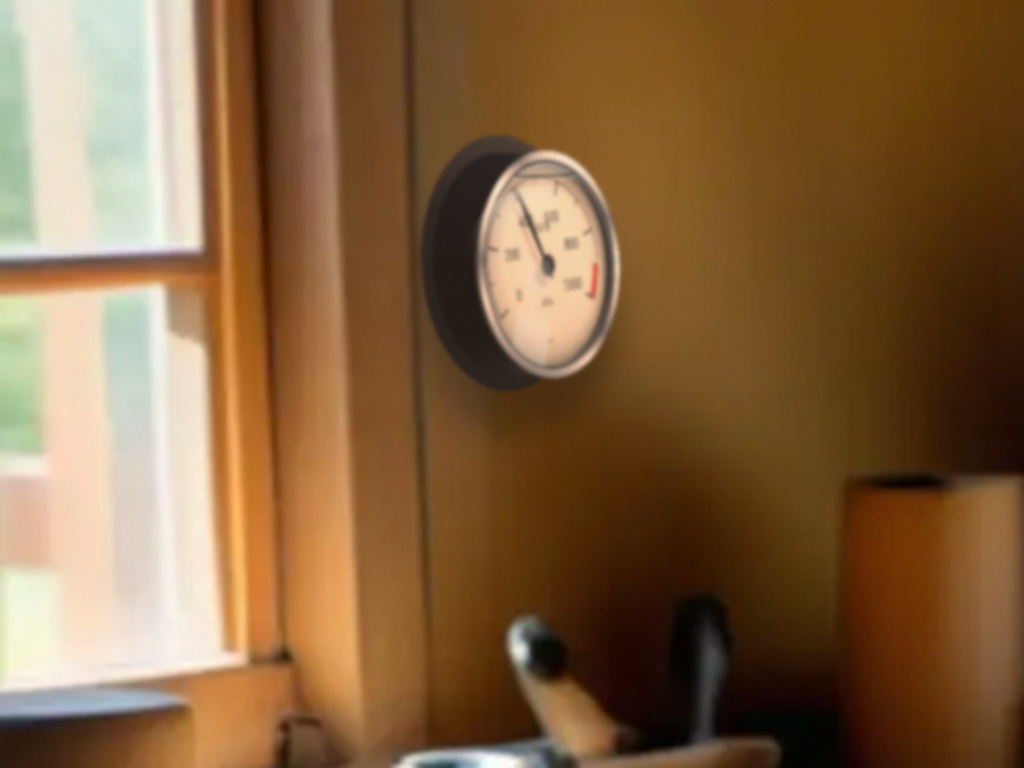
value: 400 (kPa)
